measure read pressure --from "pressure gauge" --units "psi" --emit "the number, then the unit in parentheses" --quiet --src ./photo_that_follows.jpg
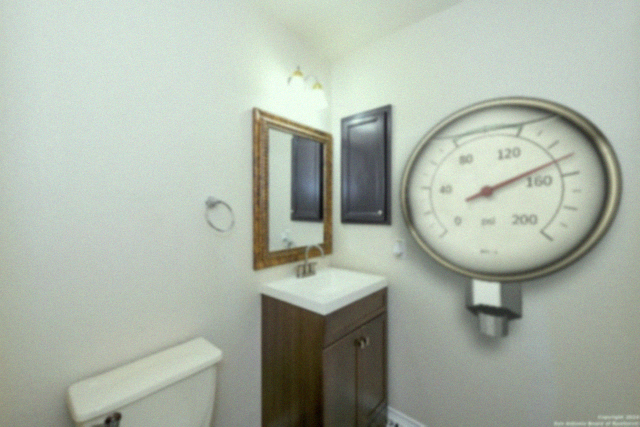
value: 150 (psi)
